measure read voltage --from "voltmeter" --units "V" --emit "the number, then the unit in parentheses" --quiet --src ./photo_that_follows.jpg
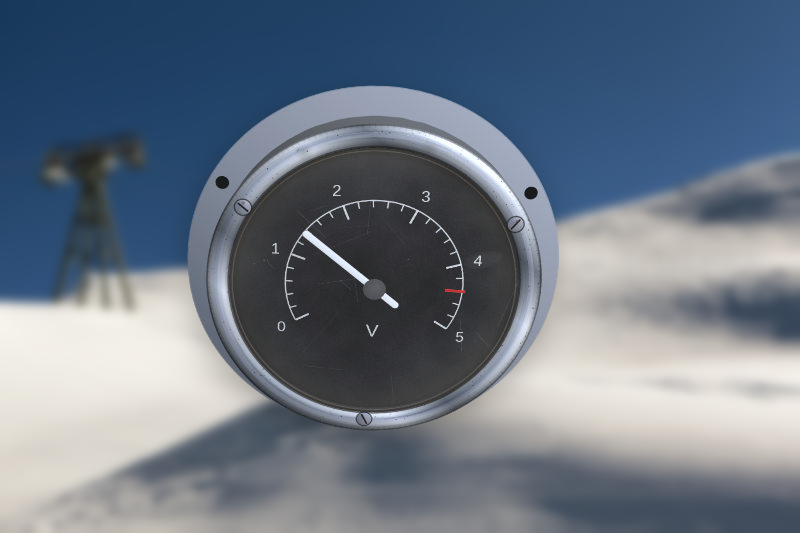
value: 1.4 (V)
